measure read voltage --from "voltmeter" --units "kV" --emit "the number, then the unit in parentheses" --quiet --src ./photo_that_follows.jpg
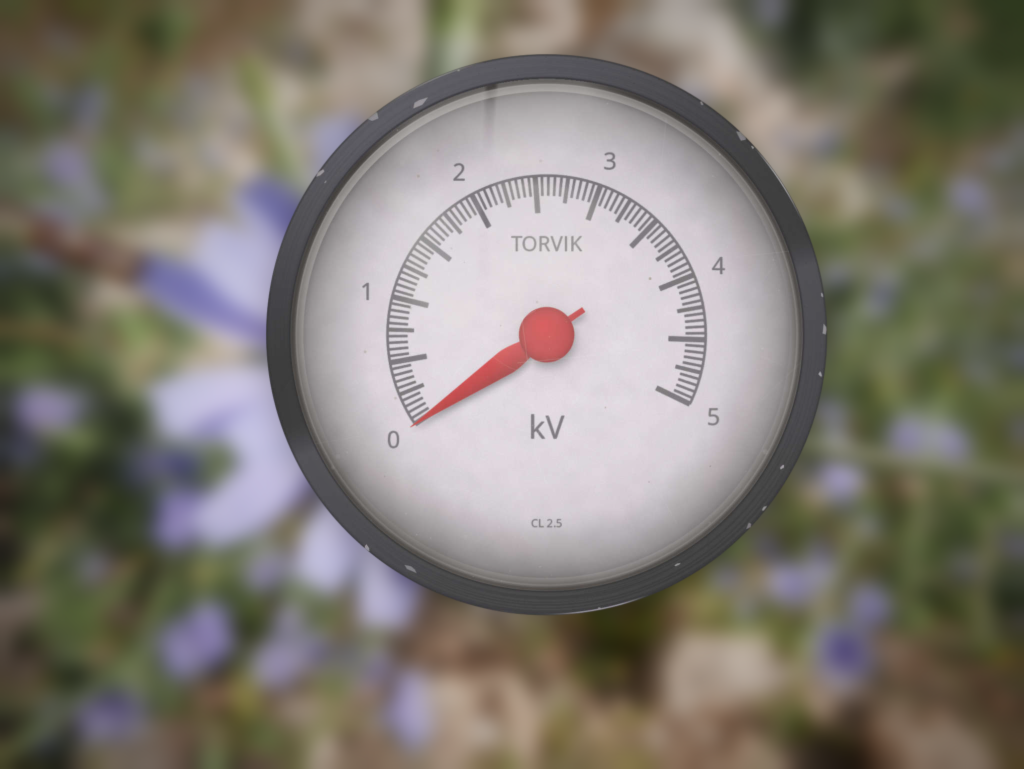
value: 0 (kV)
